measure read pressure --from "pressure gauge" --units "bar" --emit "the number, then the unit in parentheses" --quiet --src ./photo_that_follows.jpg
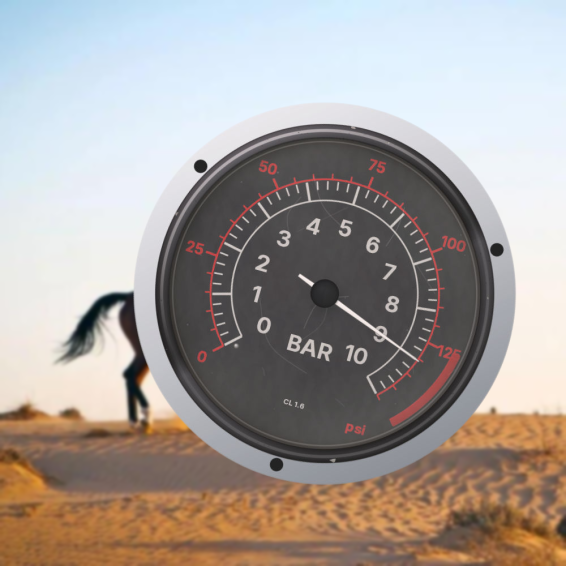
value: 9 (bar)
